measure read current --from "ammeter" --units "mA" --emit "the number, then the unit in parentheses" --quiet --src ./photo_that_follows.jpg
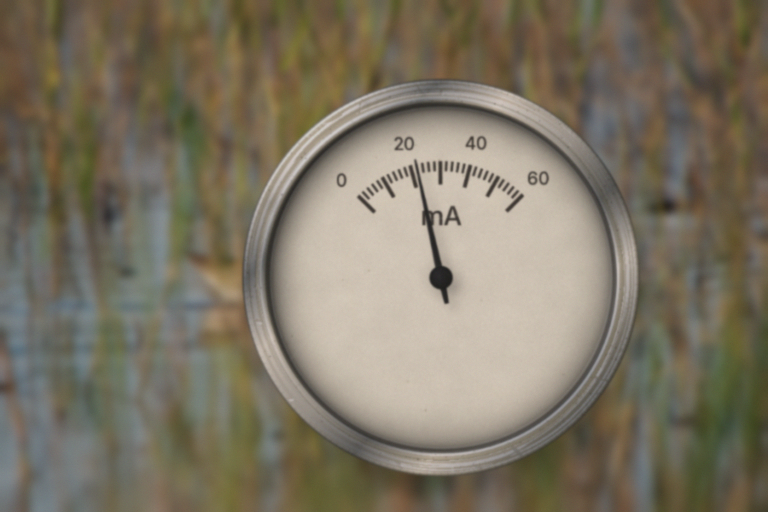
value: 22 (mA)
